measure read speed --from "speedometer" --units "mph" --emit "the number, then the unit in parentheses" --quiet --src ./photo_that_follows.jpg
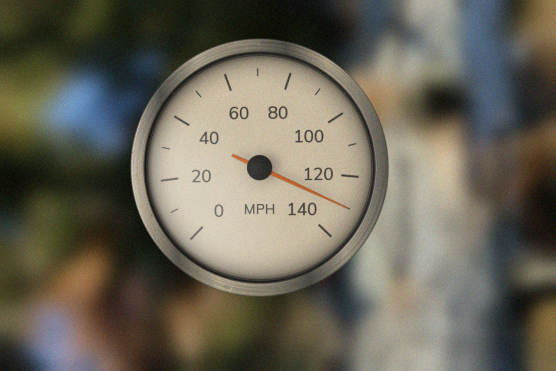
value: 130 (mph)
